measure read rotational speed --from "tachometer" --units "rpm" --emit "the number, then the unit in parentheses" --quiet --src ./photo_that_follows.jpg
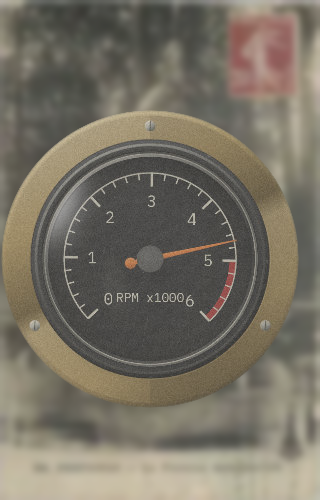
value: 4700 (rpm)
